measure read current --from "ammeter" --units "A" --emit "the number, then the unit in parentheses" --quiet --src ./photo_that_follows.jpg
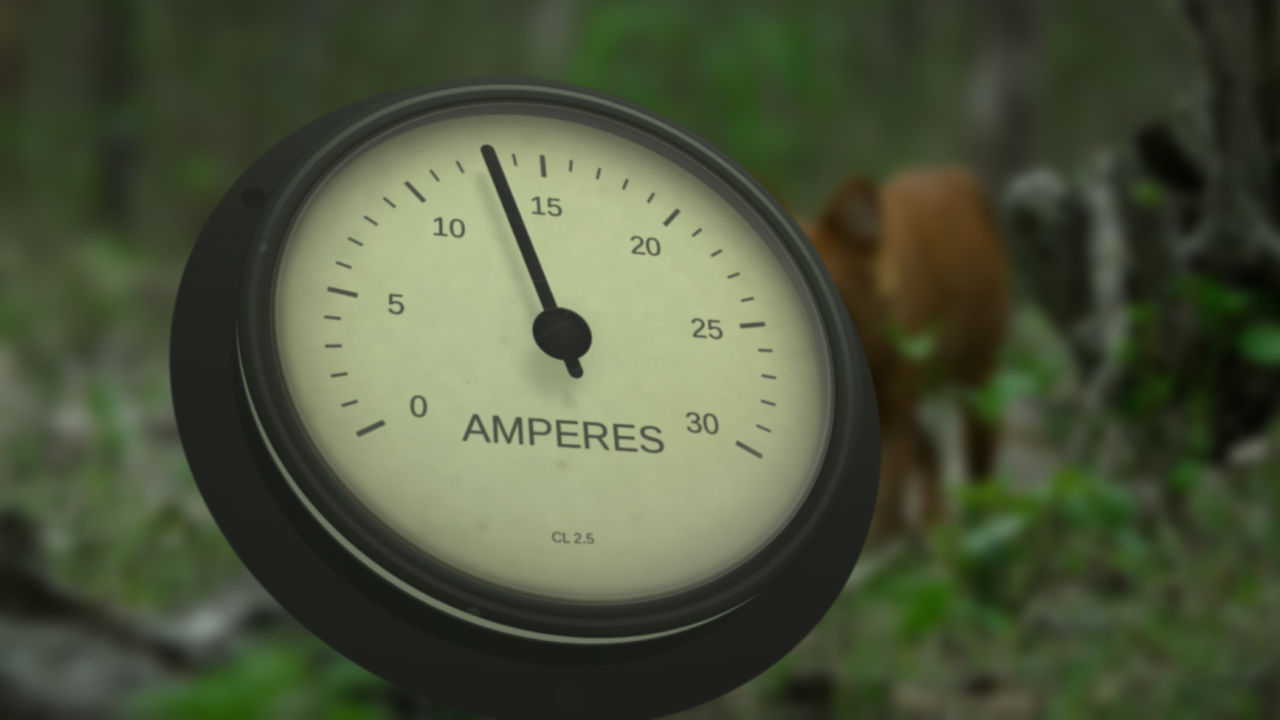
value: 13 (A)
